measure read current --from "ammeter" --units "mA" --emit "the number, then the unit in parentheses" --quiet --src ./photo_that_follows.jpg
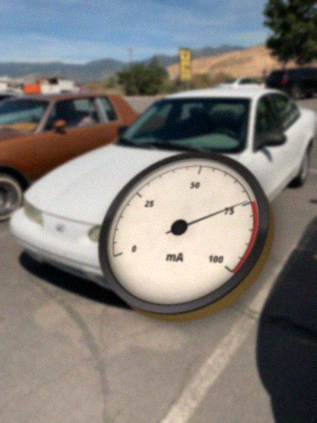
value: 75 (mA)
